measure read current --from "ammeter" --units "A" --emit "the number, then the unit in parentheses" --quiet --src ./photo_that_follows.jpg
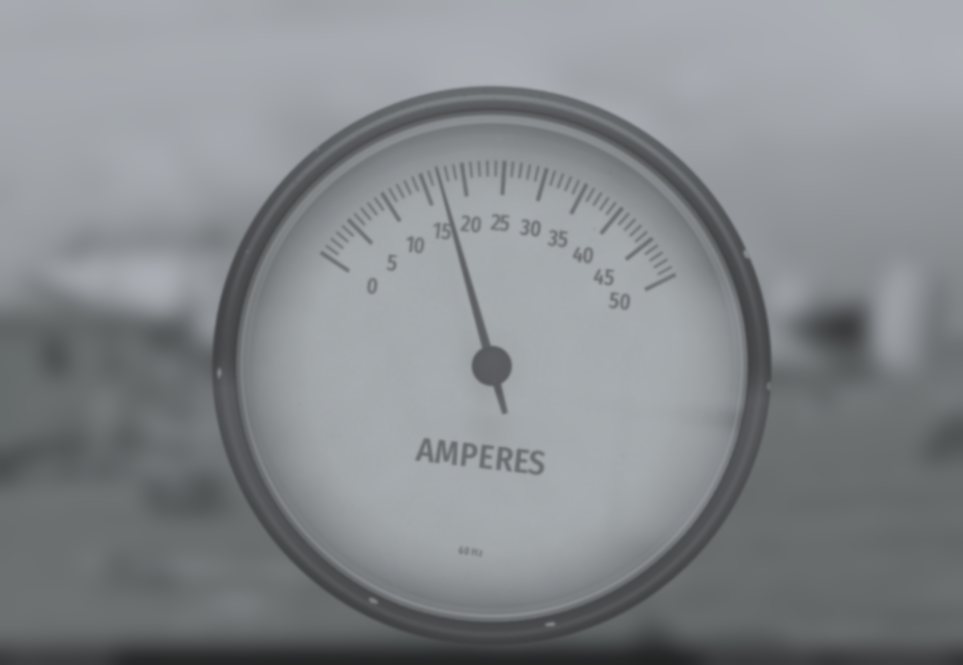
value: 17 (A)
